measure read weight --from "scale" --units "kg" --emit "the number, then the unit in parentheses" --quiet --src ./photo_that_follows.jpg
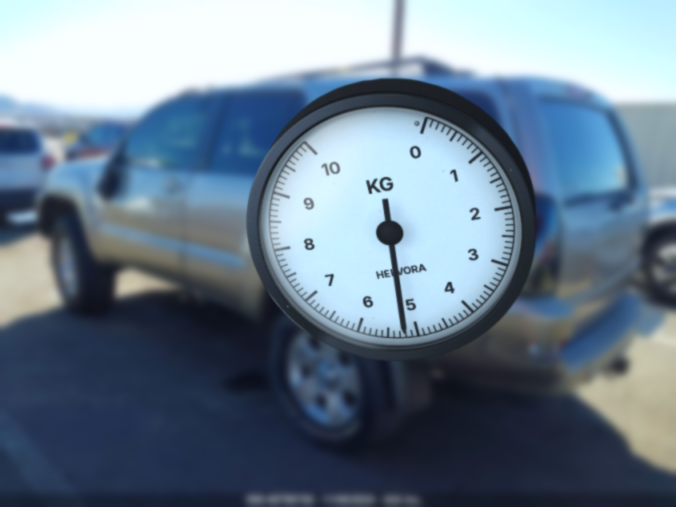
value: 5.2 (kg)
